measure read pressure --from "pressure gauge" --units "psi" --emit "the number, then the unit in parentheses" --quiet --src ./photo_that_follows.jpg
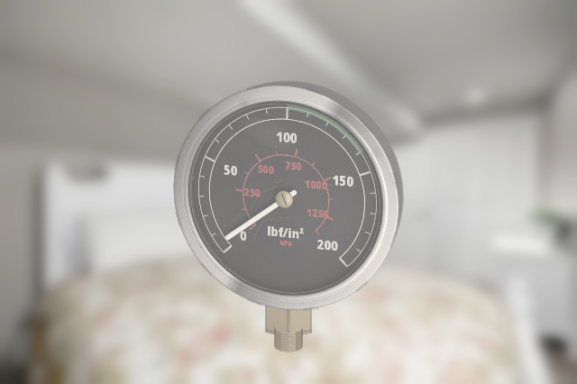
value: 5 (psi)
